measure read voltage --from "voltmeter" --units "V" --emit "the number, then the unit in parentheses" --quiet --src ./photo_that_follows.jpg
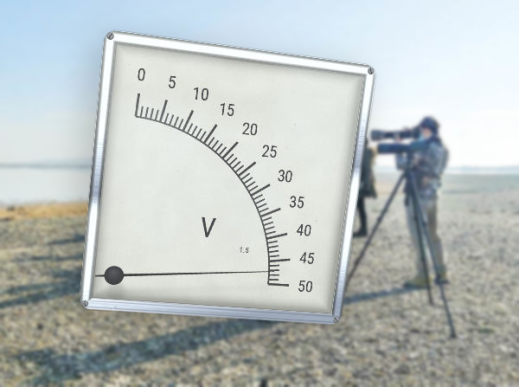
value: 47 (V)
